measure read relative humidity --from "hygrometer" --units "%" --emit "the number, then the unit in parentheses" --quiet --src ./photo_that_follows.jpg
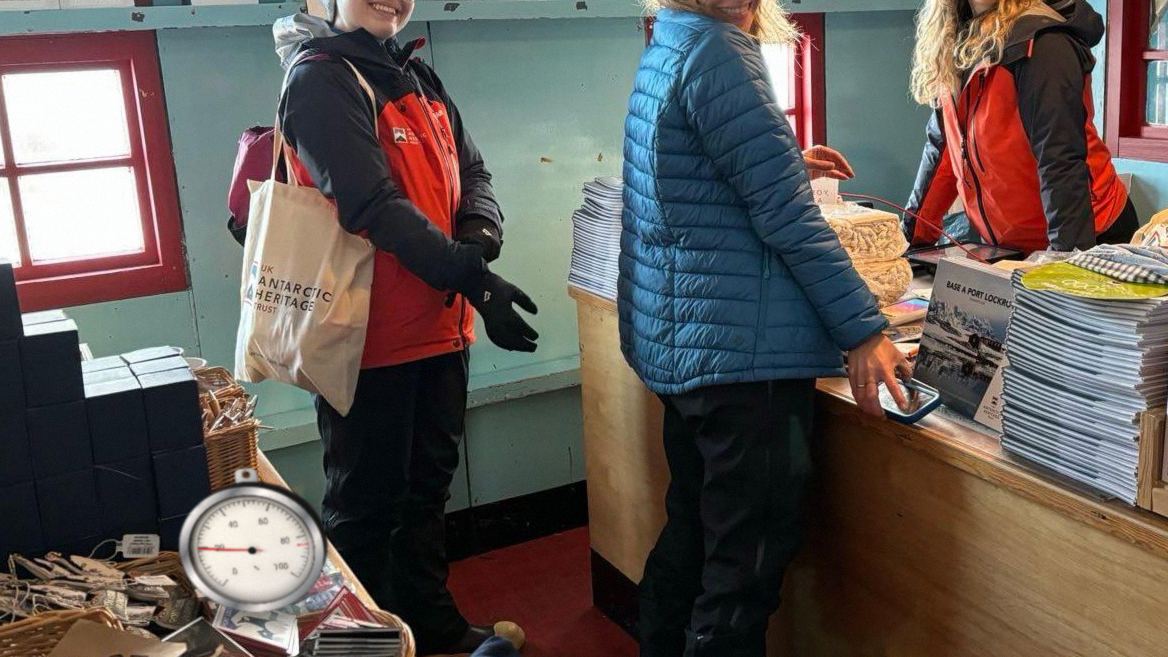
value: 20 (%)
